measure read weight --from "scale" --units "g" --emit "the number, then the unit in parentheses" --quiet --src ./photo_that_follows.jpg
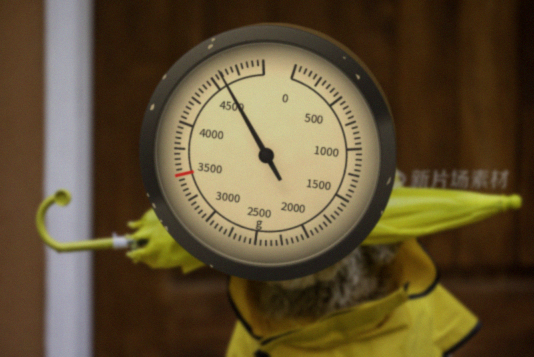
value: 4600 (g)
